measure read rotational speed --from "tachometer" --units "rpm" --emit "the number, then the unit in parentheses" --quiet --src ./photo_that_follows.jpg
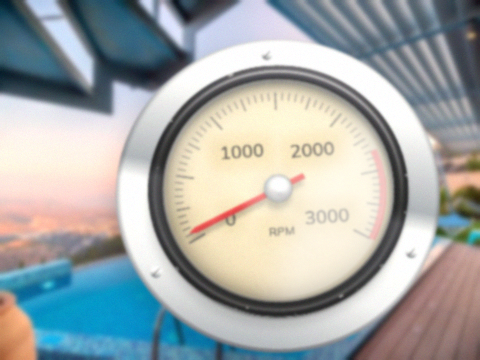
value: 50 (rpm)
